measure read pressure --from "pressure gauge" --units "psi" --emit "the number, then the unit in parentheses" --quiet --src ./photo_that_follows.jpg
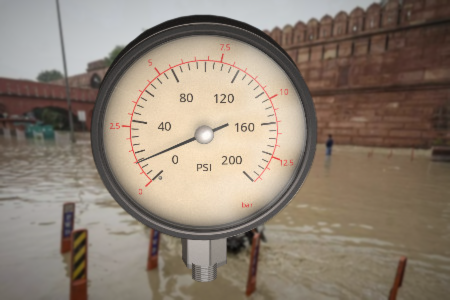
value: 15 (psi)
